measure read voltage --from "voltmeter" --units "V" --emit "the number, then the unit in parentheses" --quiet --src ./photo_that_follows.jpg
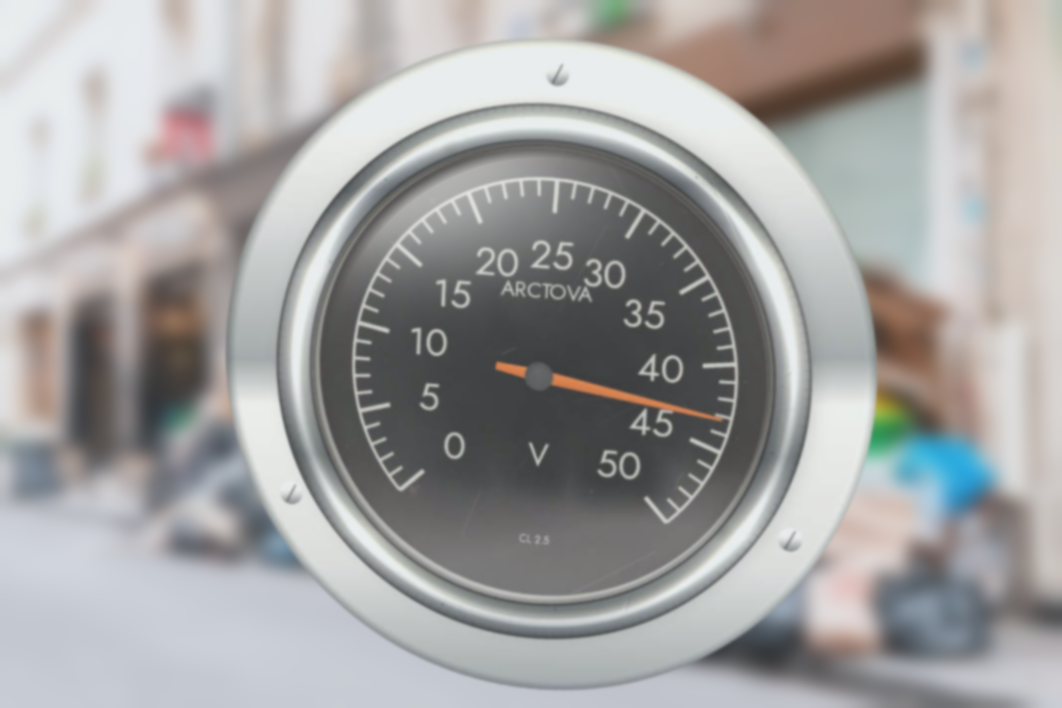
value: 43 (V)
